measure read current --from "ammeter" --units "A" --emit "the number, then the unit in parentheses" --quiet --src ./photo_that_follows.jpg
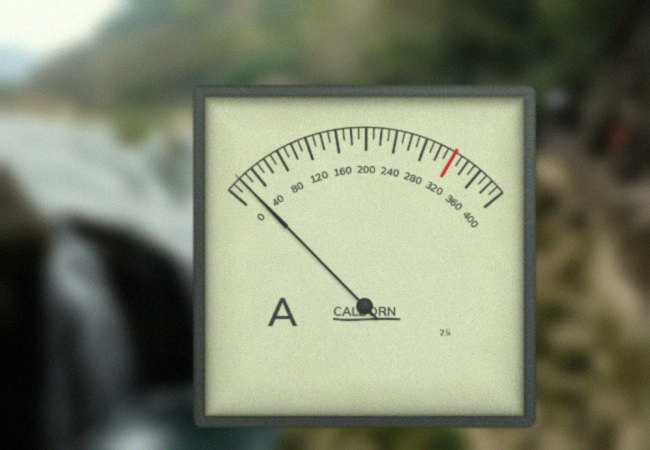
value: 20 (A)
